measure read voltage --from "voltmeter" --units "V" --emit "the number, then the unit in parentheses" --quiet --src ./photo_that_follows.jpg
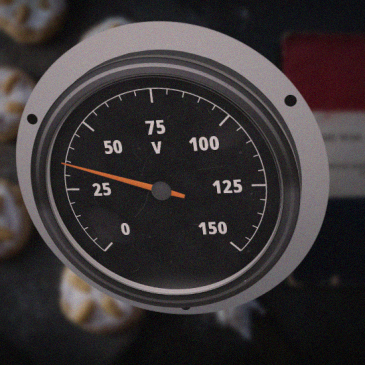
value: 35 (V)
